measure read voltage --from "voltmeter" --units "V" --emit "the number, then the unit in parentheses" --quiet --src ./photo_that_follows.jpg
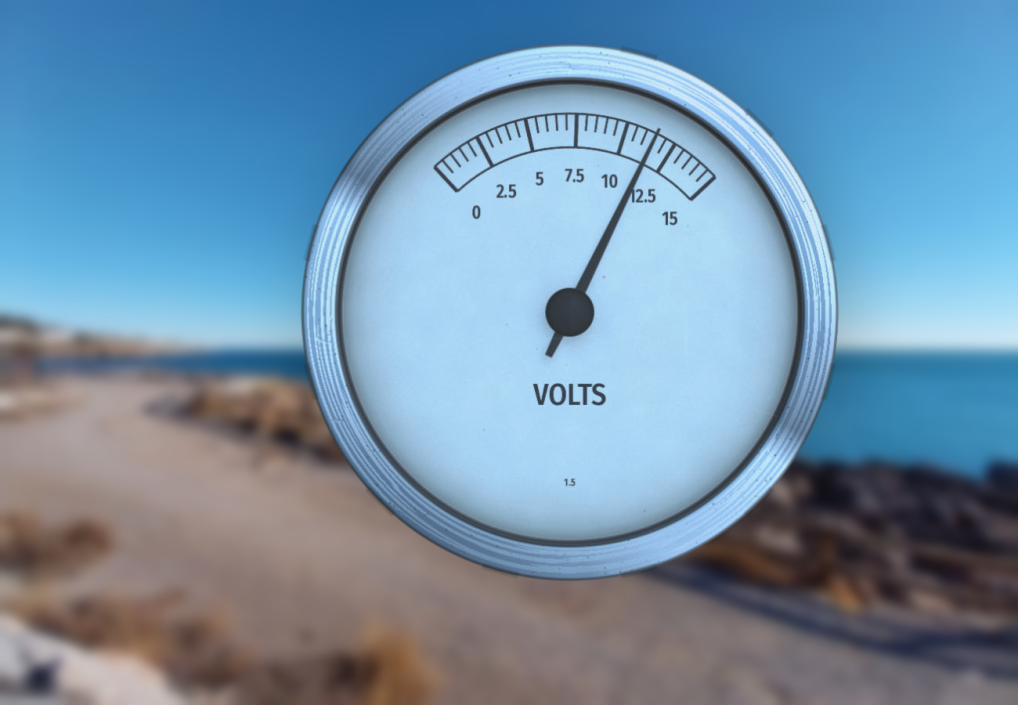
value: 11.5 (V)
